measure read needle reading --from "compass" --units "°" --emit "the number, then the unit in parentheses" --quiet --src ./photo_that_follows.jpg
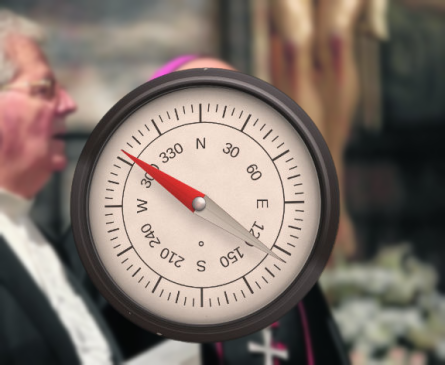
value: 305 (°)
